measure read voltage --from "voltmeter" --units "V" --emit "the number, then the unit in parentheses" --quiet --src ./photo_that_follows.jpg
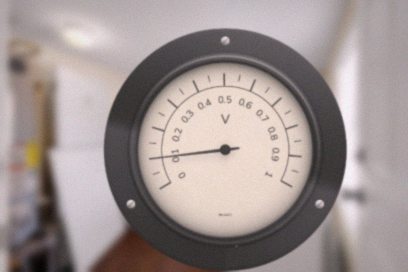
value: 0.1 (V)
